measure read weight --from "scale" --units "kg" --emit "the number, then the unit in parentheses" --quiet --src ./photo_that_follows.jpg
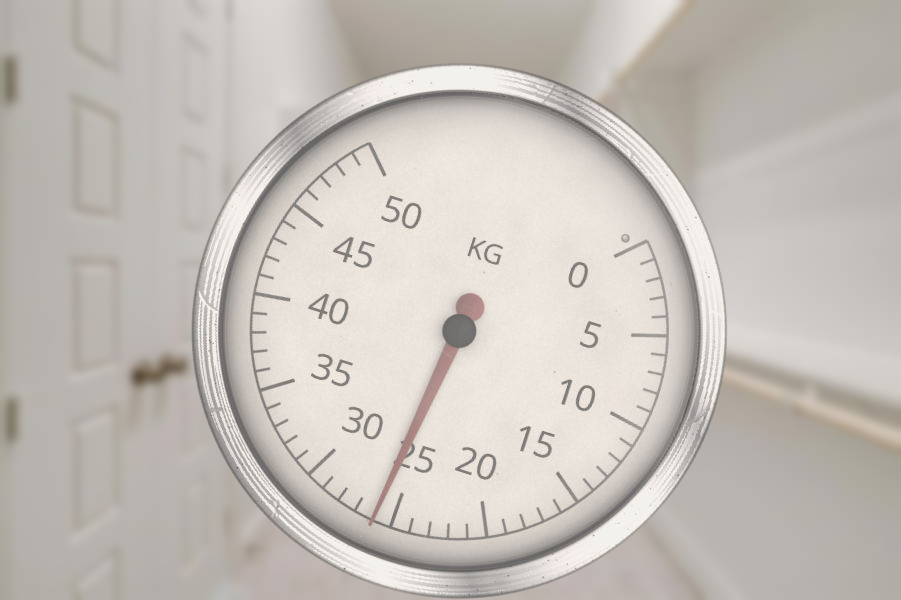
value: 26 (kg)
